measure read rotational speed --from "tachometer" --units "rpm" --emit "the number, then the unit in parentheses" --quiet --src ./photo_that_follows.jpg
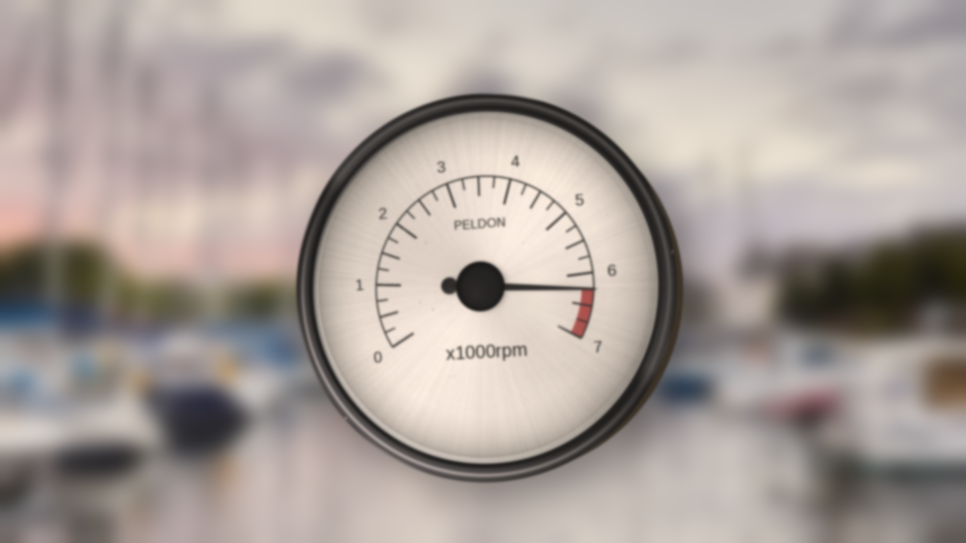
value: 6250 (rpm)
